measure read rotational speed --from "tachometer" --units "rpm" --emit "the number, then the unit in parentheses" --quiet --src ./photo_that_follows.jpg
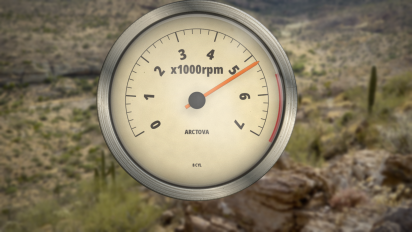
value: 5200 (rpm)
